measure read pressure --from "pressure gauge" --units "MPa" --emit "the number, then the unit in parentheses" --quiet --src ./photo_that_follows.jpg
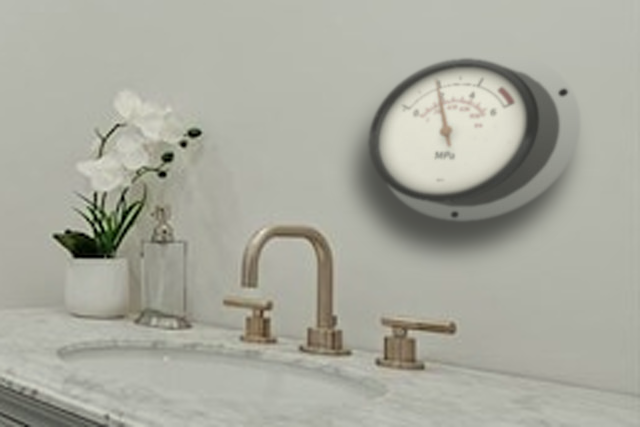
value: 2 (MPa)
